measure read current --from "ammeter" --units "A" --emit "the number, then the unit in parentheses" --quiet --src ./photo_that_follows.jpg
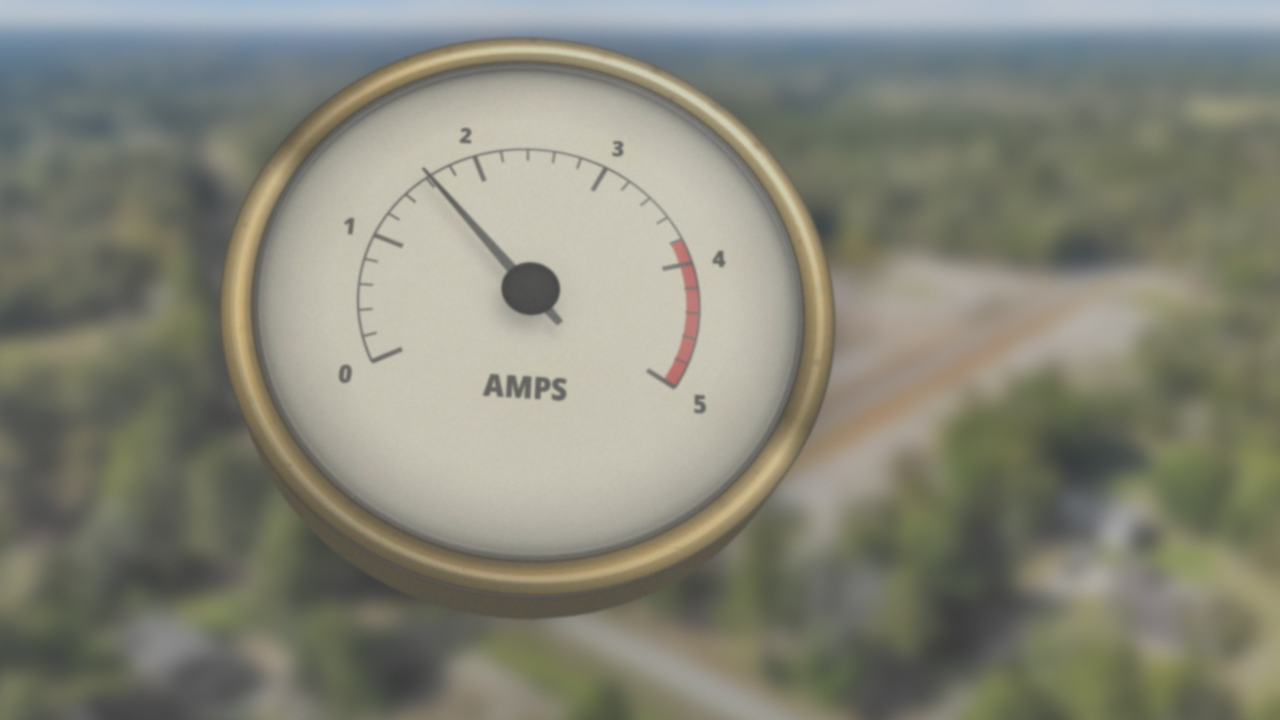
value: 1.6 (A)
